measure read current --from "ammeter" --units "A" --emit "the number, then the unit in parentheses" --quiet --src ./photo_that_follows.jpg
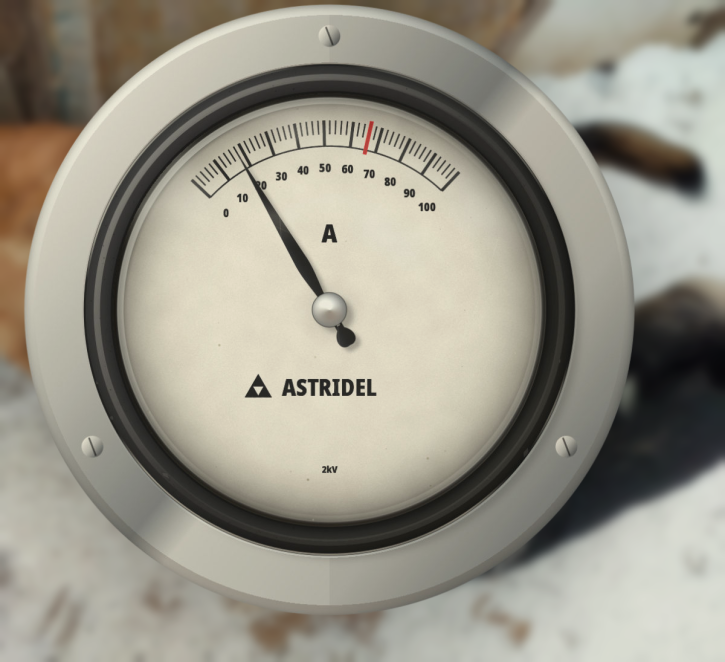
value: 18 (A)
